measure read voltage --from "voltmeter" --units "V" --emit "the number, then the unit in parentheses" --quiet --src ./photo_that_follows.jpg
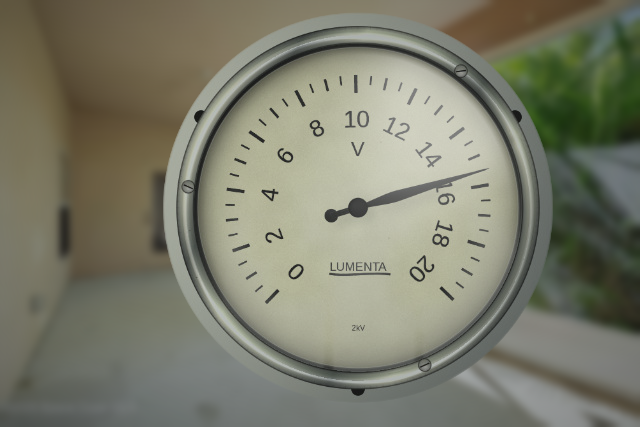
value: 15.5 (V)
